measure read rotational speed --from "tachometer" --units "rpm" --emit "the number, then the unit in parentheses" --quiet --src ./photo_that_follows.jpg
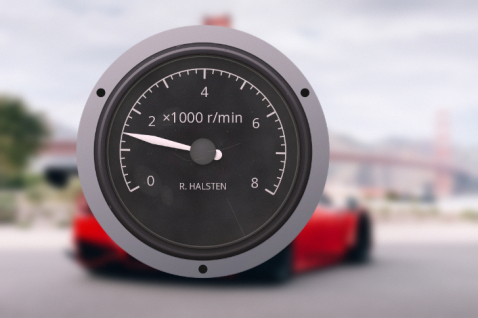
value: 1400 (rpm)
